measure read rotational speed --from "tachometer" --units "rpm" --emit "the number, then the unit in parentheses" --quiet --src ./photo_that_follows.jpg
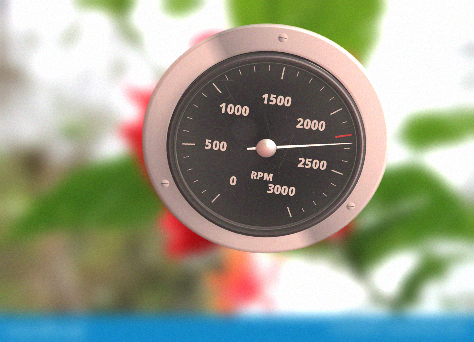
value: 2250 (rpm)
